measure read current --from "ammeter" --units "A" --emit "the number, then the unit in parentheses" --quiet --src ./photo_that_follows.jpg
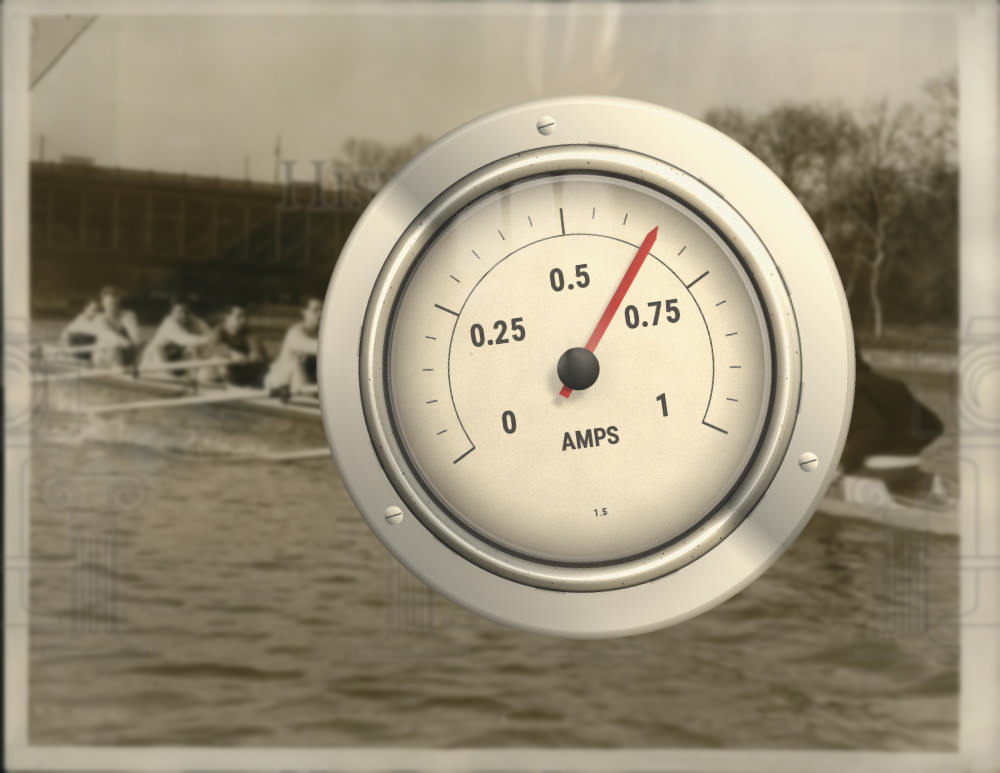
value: 0.65 (A)
